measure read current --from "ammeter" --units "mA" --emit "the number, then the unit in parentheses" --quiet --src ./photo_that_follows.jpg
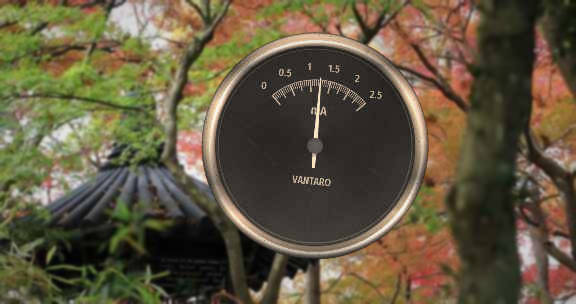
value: 1.25 (mA)
